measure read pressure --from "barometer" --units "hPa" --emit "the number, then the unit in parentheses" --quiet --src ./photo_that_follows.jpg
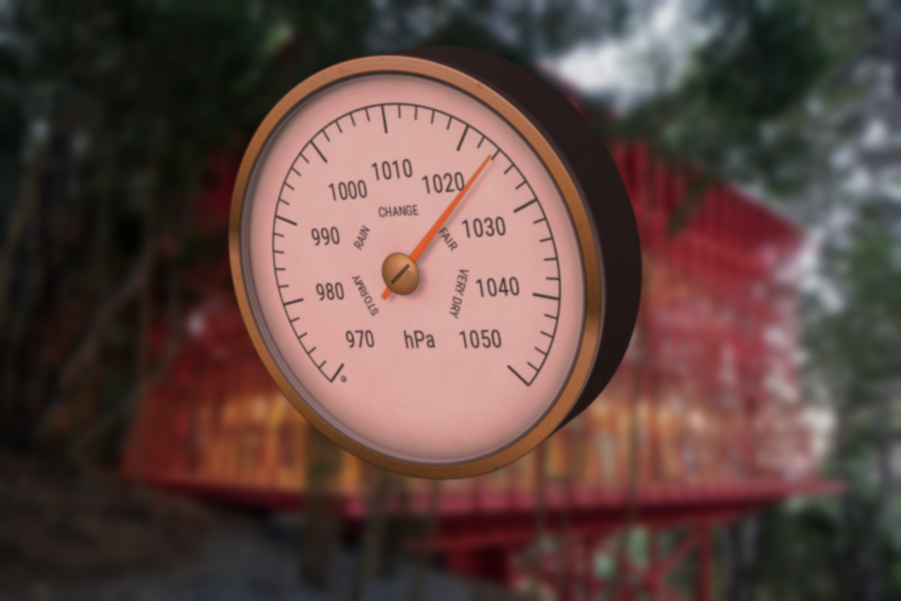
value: 1024 (hPa)
